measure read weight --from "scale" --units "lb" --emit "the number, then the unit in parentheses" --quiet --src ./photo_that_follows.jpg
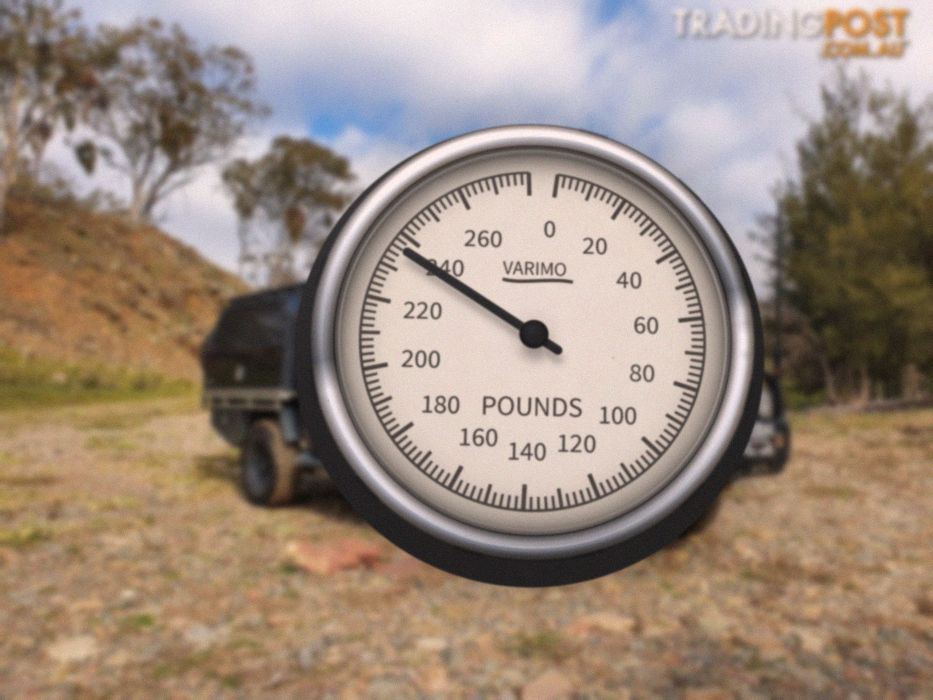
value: 236 (lb)
